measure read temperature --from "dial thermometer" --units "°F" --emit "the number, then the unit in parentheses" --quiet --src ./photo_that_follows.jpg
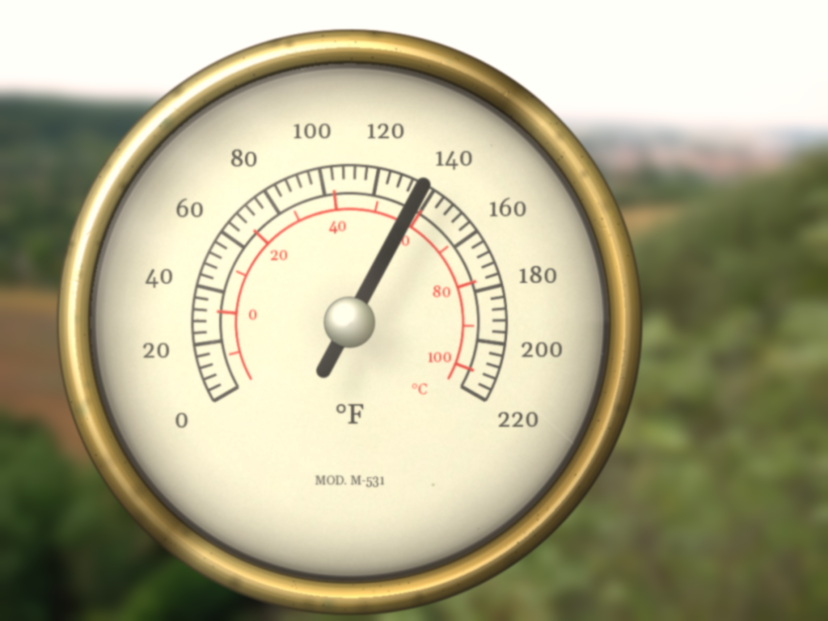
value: 136 (°F)
